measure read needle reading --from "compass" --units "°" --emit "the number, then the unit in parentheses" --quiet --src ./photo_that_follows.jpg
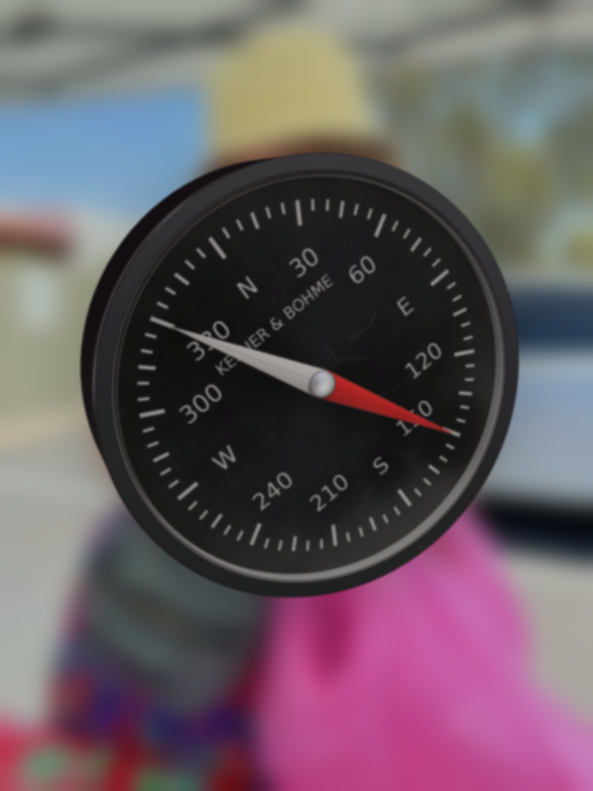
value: 150 (°)
